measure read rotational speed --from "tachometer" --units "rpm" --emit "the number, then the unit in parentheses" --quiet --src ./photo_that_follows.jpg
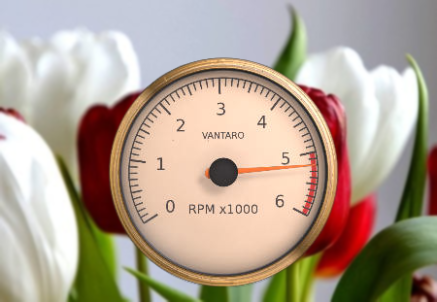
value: 5200 (rpm)
